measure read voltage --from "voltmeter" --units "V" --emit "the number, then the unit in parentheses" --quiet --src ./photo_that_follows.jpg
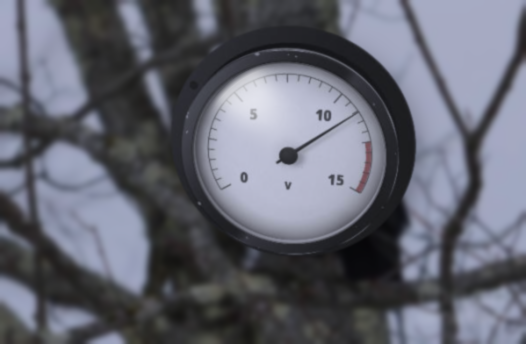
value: 11 (V)
